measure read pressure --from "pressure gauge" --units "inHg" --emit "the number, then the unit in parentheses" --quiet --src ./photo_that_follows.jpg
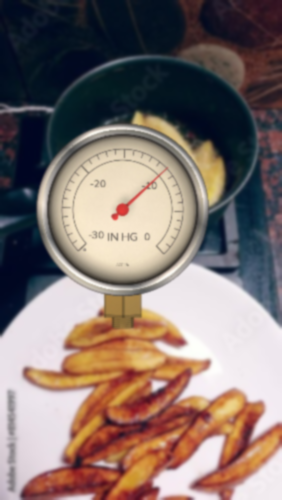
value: -10 (inHg)
